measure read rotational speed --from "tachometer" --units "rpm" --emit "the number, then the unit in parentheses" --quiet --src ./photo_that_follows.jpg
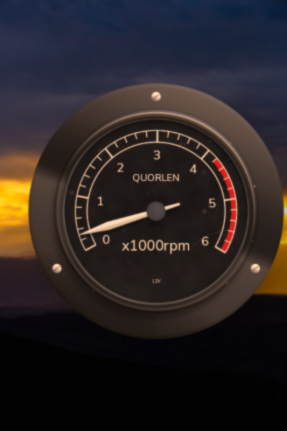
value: 300 (rpm)
